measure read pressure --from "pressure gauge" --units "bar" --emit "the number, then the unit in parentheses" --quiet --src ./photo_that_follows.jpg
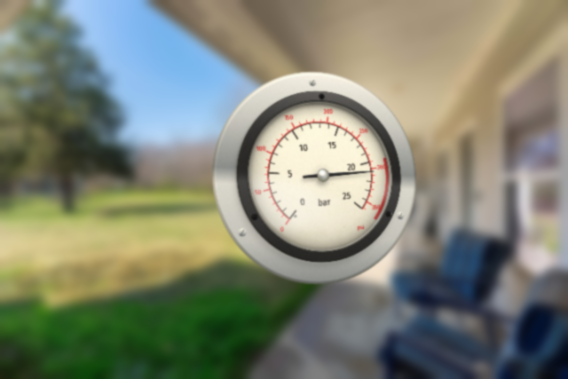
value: 21 (bar)
